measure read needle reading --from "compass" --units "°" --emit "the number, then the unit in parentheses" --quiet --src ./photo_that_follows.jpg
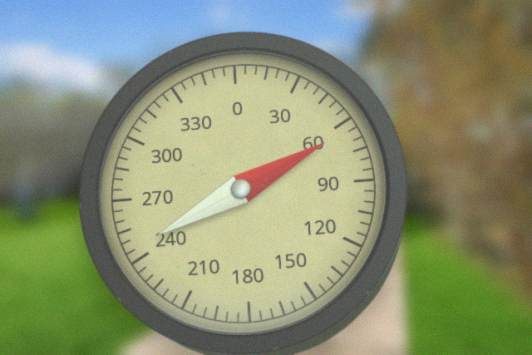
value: 65 (°)
